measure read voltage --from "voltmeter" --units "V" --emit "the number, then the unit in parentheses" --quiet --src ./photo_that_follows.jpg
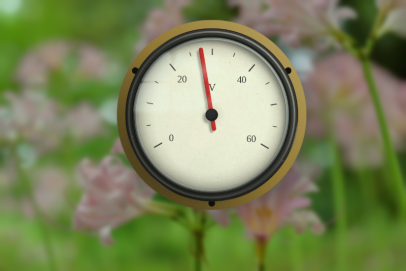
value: 27.5 (V)
